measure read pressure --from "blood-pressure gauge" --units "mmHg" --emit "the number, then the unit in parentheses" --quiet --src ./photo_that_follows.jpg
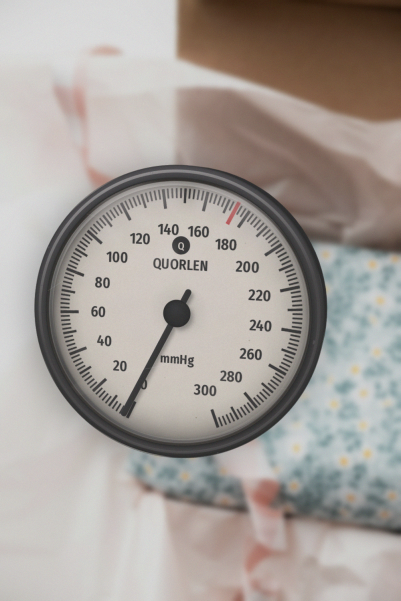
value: 2 (mmHg)
